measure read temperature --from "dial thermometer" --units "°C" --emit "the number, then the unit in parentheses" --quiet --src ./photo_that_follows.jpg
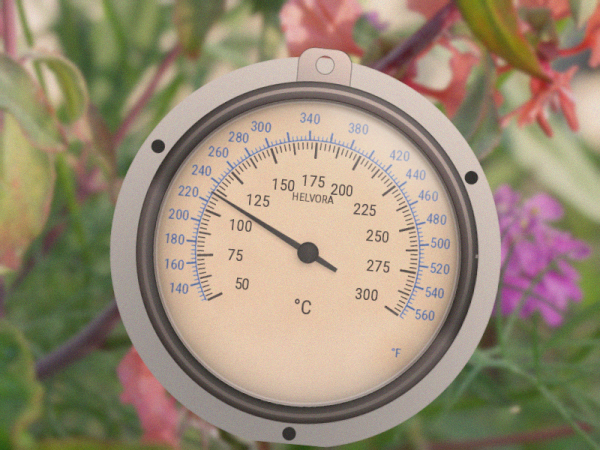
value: 110 (°C)
